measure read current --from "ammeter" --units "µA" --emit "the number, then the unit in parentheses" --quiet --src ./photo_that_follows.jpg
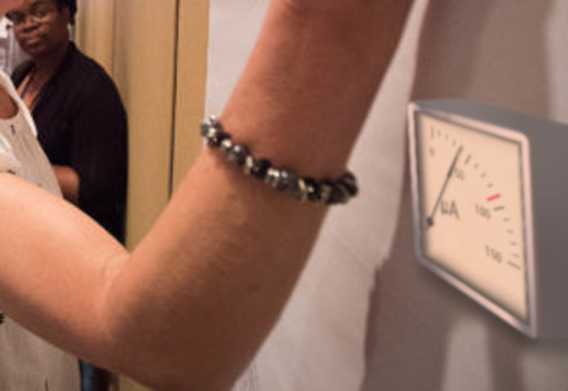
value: 40 (µA)
